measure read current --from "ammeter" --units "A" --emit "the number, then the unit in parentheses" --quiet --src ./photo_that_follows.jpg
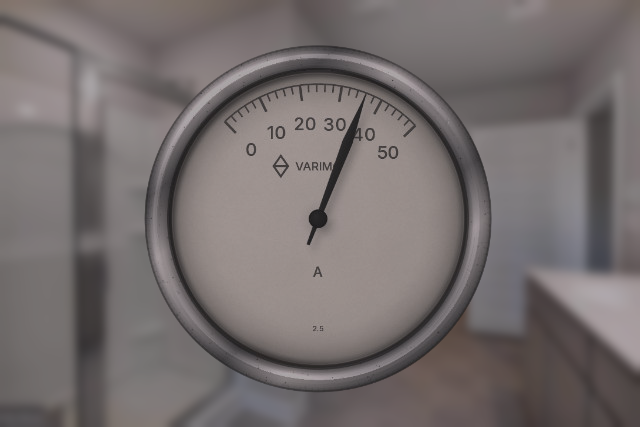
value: 36 (A)
